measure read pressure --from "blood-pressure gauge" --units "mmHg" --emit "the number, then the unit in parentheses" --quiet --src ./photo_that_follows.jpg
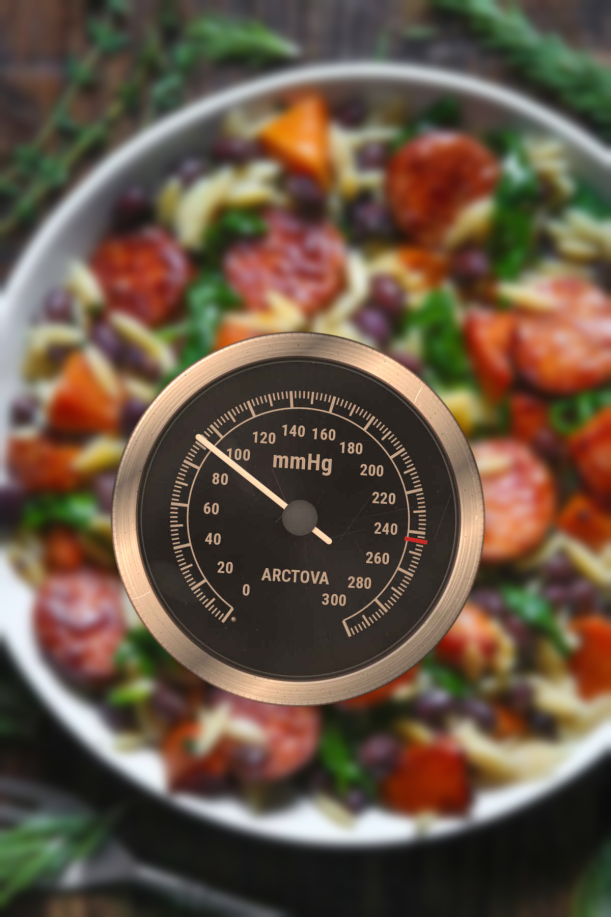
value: 92 (mmHg)
